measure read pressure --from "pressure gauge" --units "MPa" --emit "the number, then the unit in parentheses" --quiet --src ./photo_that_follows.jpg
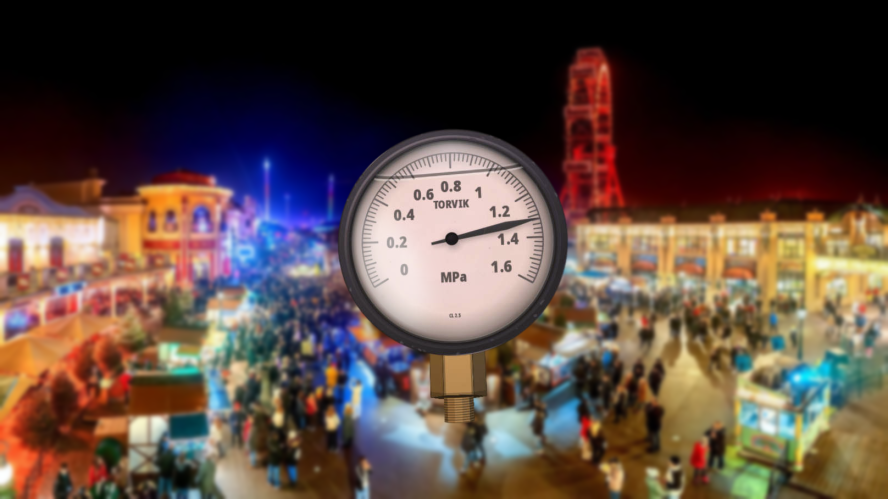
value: 1.32 (MPa)
